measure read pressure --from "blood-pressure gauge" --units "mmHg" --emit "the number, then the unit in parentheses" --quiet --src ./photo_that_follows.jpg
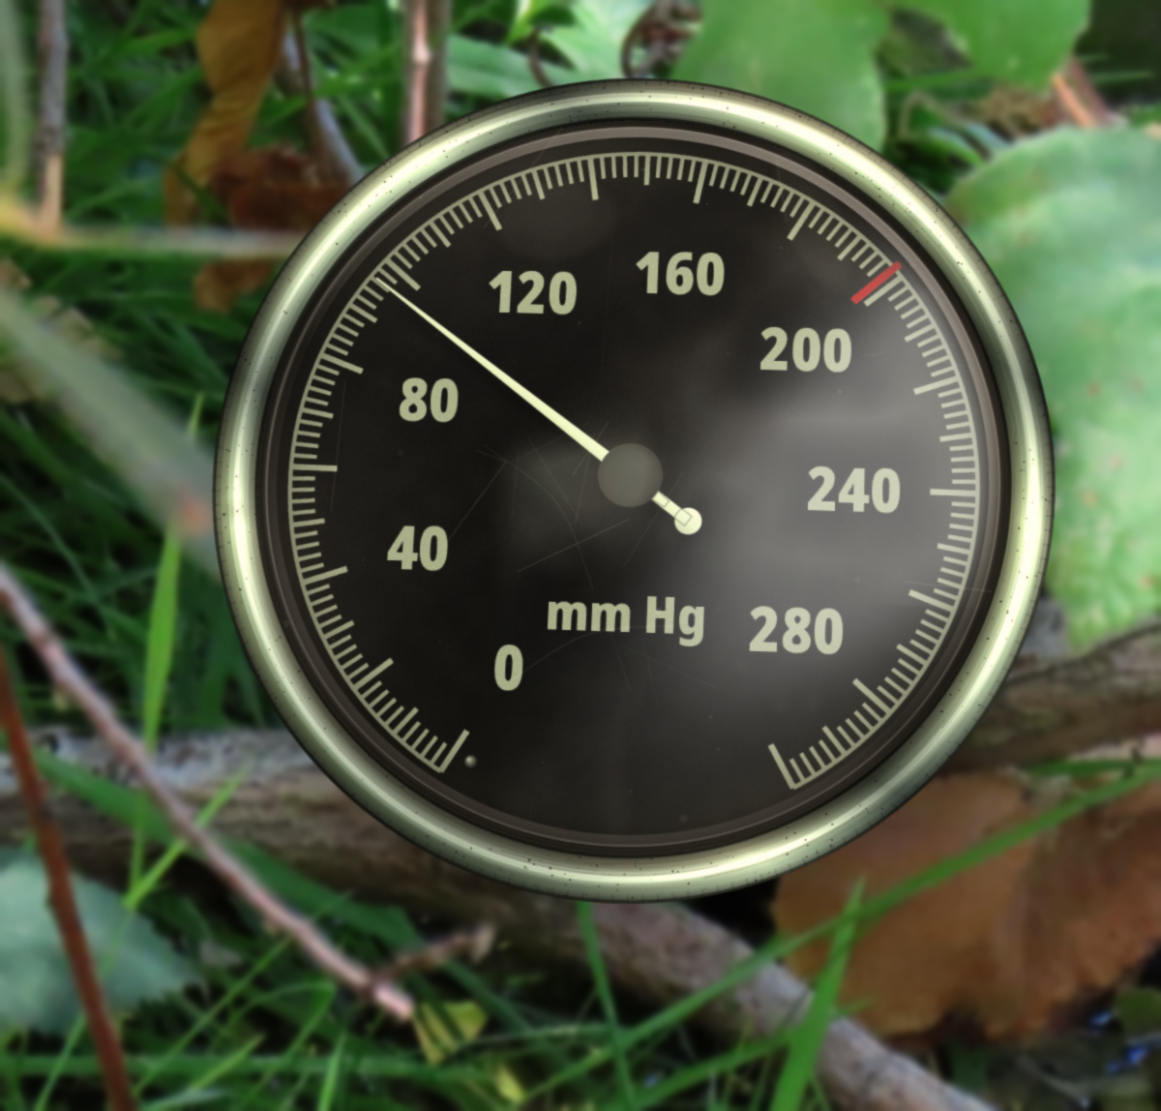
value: 96 (mmHg)
